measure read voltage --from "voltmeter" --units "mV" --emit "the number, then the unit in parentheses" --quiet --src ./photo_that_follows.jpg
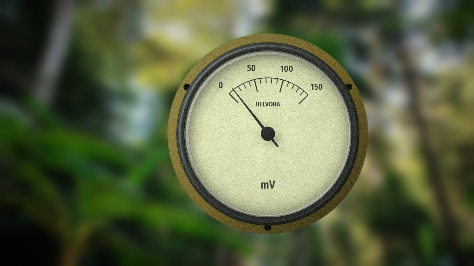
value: 10 (mV)
